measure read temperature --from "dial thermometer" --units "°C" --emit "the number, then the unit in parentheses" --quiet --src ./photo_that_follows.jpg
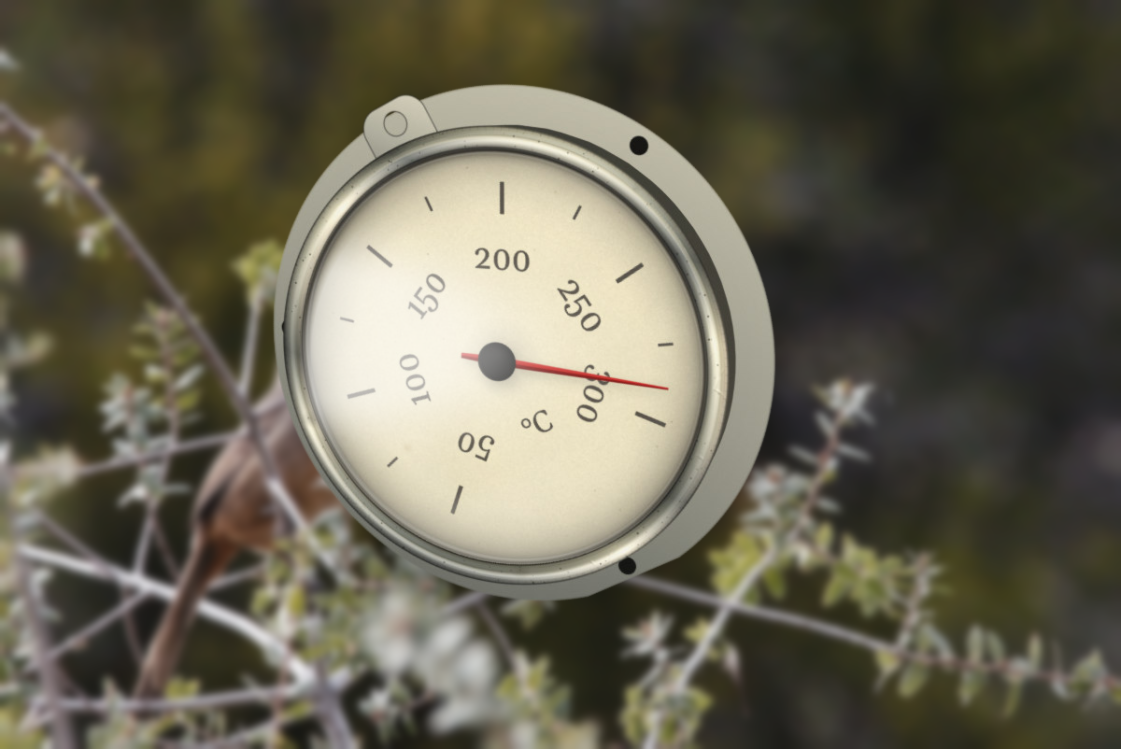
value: 287.5 (°C)
